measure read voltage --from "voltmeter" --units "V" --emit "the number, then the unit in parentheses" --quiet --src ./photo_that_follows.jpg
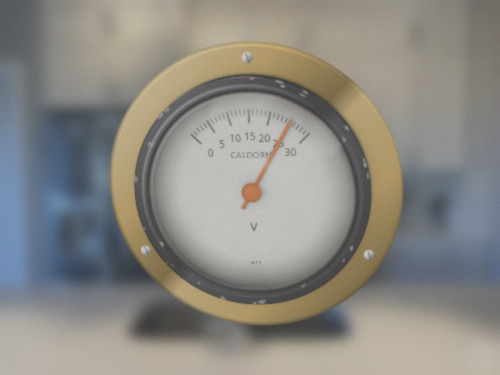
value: 25 (V)
